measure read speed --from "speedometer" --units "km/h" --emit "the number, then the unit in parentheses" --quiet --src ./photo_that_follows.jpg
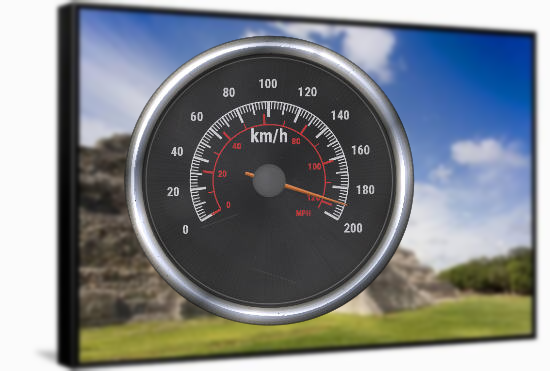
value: 190 (km/h)
